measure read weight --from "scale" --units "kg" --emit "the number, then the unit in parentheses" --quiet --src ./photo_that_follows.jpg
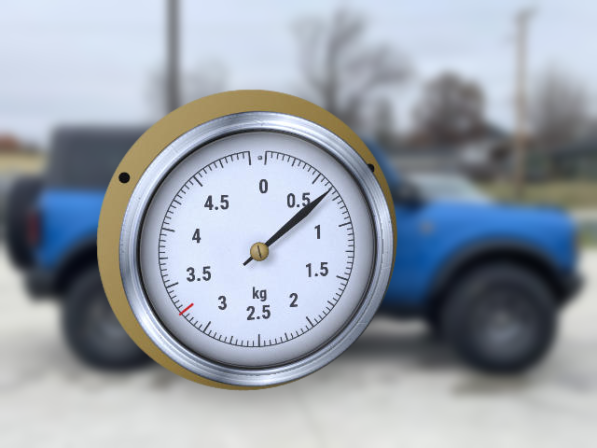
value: 0.65 (kg)
